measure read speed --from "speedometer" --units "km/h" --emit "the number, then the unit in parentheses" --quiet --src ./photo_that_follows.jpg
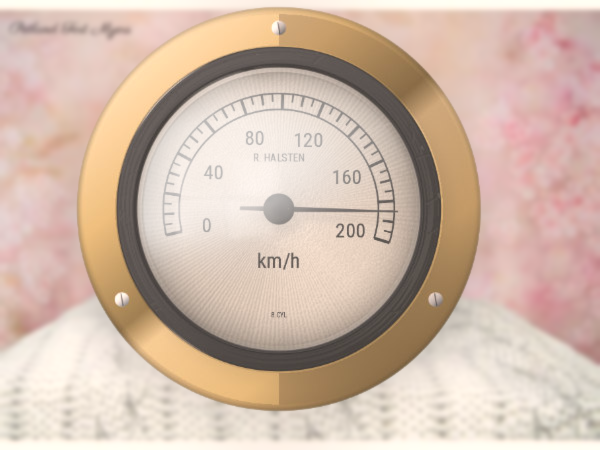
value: 185 (km/h)
